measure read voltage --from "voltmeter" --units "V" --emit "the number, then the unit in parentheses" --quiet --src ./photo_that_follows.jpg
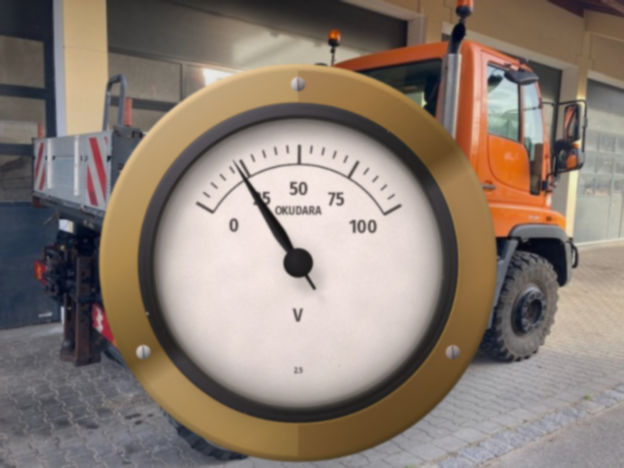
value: 22.5 (V)
